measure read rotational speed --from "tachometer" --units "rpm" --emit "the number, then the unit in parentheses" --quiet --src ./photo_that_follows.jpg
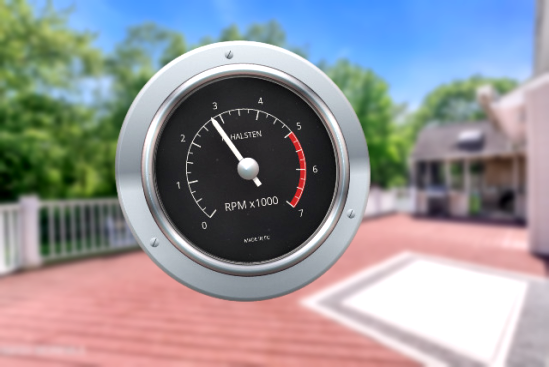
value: 2750 (rpm)
